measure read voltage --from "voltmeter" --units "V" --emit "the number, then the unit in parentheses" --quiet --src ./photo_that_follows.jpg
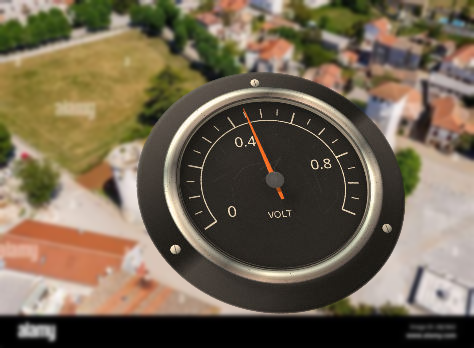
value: 0.45 (V)
